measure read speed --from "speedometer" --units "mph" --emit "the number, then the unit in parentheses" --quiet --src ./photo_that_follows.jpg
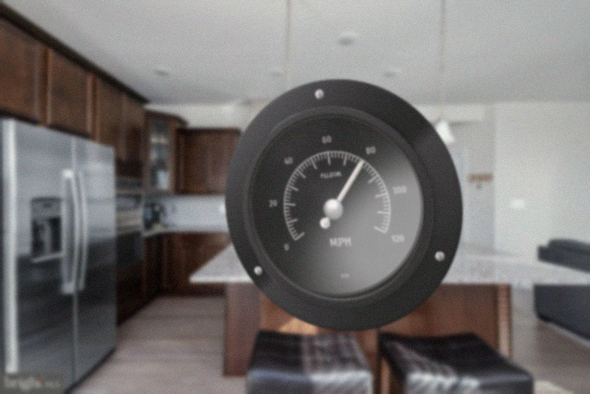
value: 80 (mph)
